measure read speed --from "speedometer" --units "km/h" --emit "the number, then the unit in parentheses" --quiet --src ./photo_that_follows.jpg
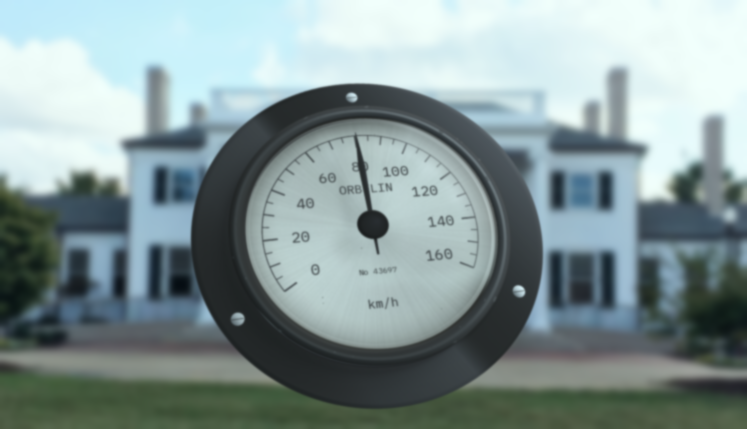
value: 80 (km/h)
